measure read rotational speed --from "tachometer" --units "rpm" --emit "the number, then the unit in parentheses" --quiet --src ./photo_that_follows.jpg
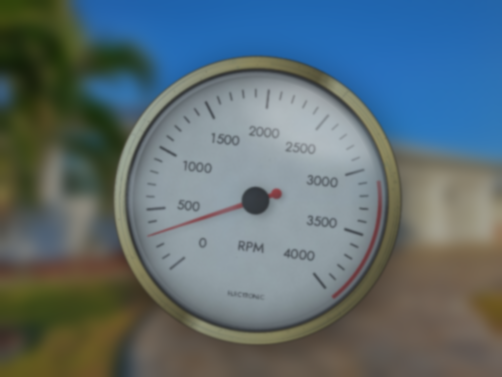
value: 300 (rpm)
